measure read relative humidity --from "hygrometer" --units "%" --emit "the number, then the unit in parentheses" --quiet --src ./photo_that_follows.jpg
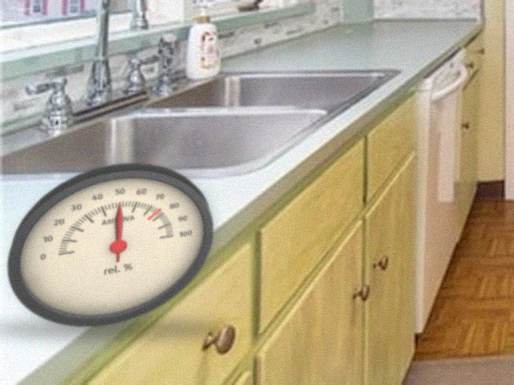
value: 50 (%)
